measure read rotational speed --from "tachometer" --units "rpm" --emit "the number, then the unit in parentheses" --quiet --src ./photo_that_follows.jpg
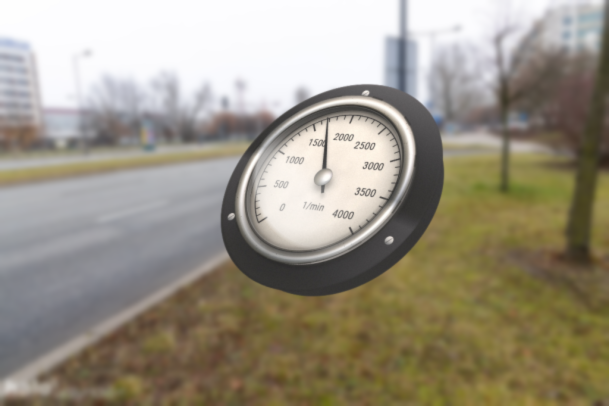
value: 1700 (rpm)
